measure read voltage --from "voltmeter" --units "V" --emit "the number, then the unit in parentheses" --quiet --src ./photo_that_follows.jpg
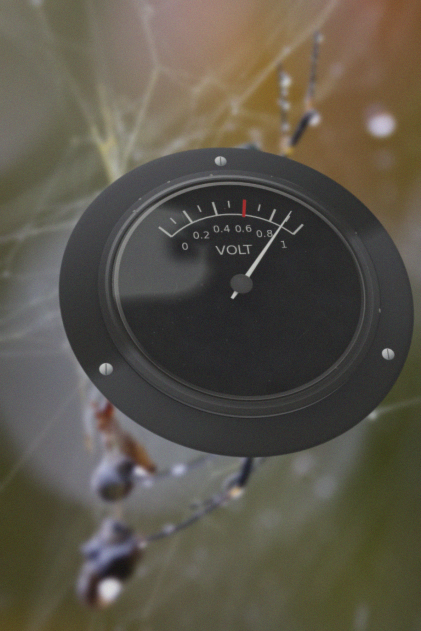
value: 0.9 (V)
